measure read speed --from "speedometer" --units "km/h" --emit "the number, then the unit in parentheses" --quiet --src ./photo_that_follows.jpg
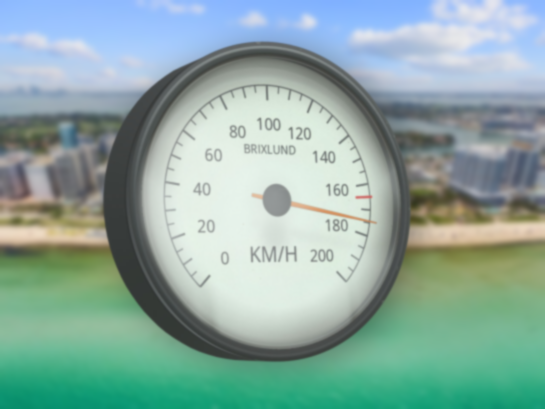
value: 175 (km/h)
